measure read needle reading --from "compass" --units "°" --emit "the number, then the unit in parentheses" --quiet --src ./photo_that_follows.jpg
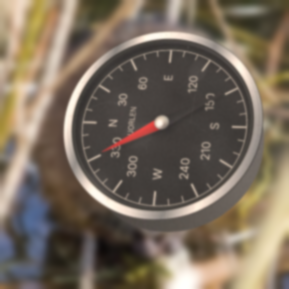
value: 330 (°)
